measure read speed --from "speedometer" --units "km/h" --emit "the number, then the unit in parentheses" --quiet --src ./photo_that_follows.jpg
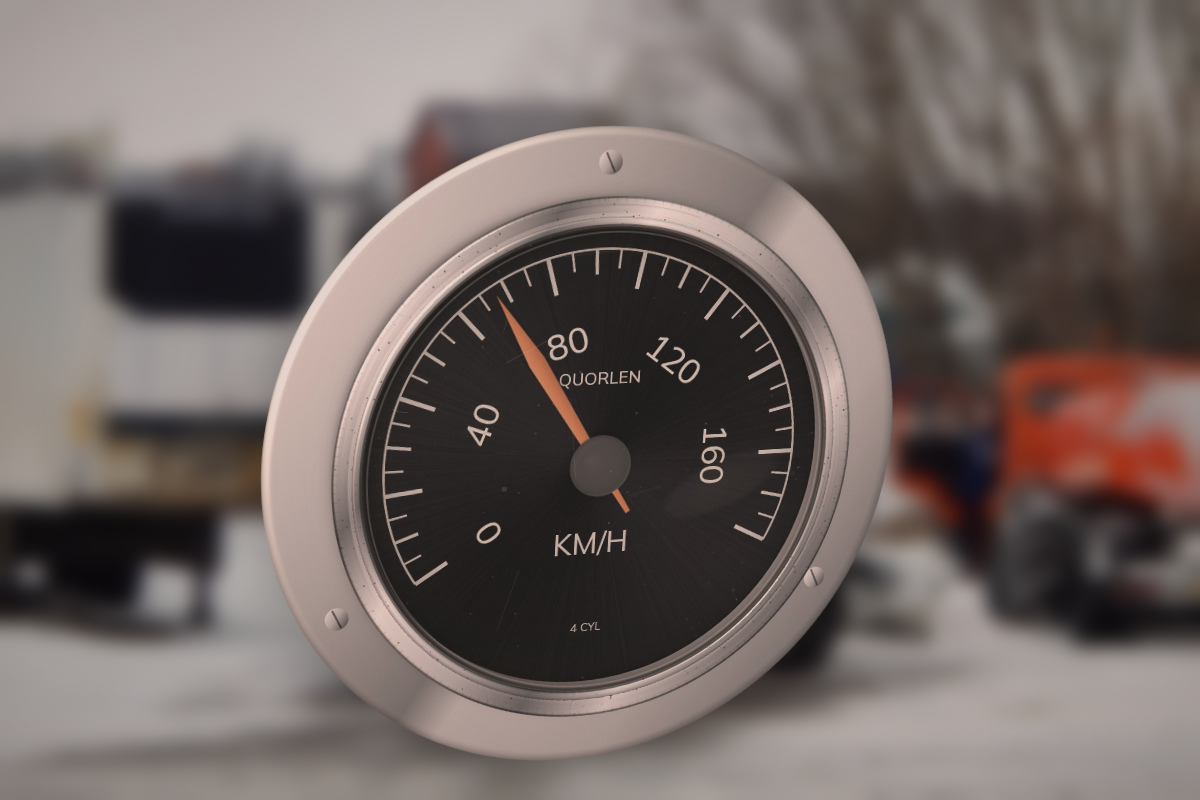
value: 67.5 (km/h)
